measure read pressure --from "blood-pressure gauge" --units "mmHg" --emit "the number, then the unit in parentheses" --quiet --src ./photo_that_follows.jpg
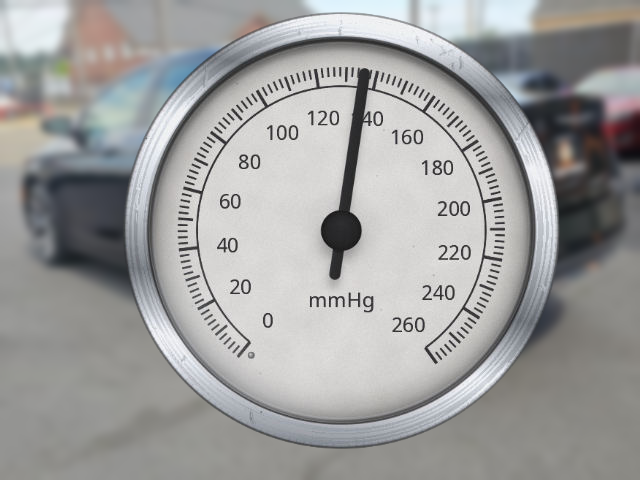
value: 136 (mmHg)
